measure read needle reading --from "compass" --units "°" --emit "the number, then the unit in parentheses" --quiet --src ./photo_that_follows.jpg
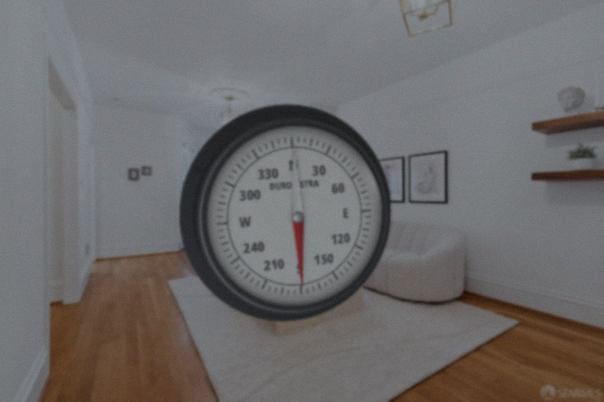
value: 180 (°)
